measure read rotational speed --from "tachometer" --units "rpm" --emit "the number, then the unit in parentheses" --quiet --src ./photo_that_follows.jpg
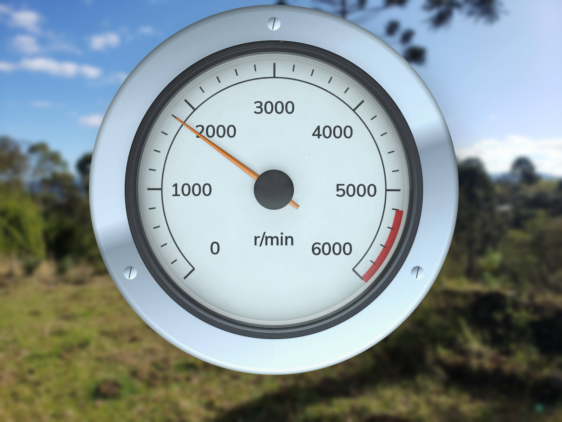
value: 1800 (rpm)
